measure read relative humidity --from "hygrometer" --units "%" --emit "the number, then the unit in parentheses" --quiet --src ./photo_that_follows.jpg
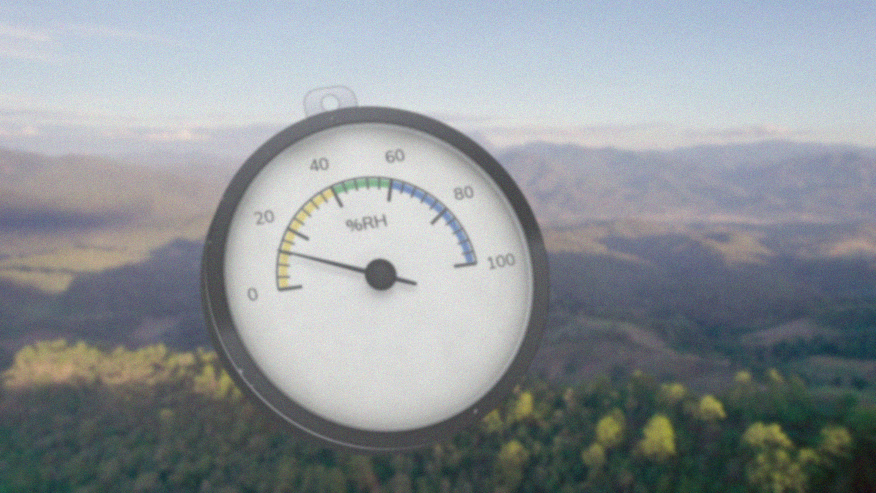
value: 12 (%)
